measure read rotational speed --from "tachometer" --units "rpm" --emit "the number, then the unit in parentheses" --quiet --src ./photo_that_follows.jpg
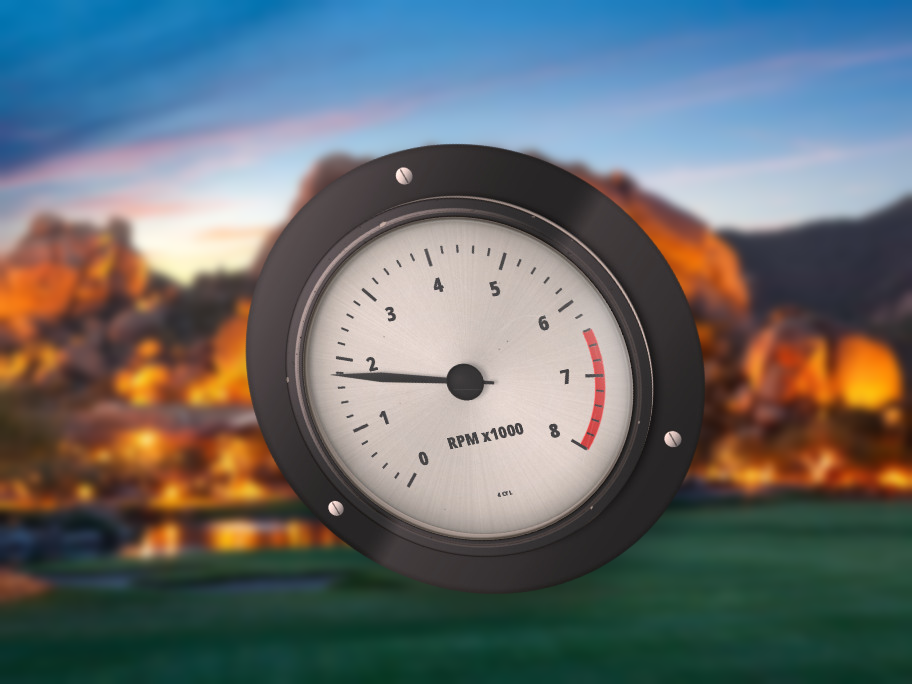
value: 1800 (rpm)
